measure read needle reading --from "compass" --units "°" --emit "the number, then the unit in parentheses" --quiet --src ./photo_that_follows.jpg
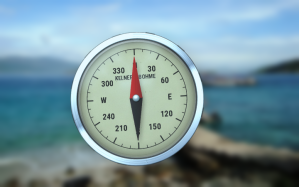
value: 0 (°)
